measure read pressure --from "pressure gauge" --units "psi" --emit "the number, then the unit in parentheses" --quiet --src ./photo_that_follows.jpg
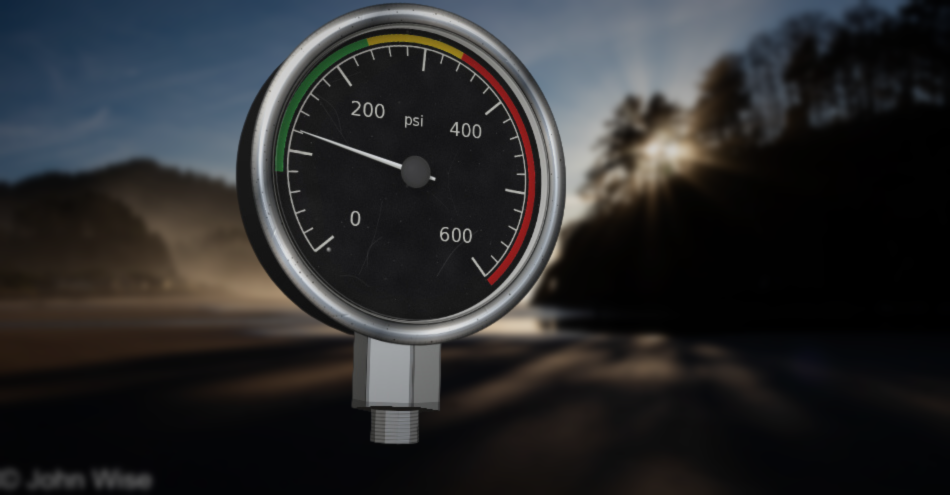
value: 120 (psi)
